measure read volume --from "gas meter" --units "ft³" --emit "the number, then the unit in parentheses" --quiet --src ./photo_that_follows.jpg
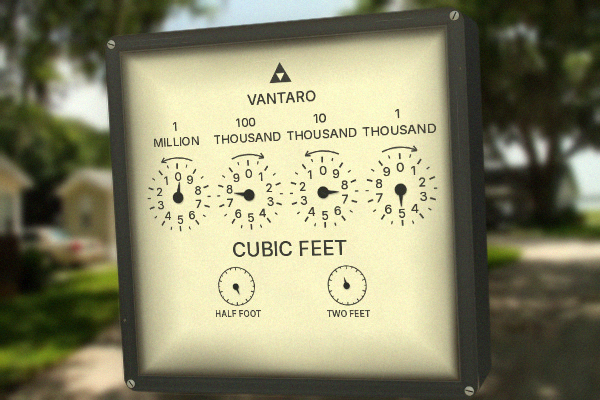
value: 977500 (ft³)
